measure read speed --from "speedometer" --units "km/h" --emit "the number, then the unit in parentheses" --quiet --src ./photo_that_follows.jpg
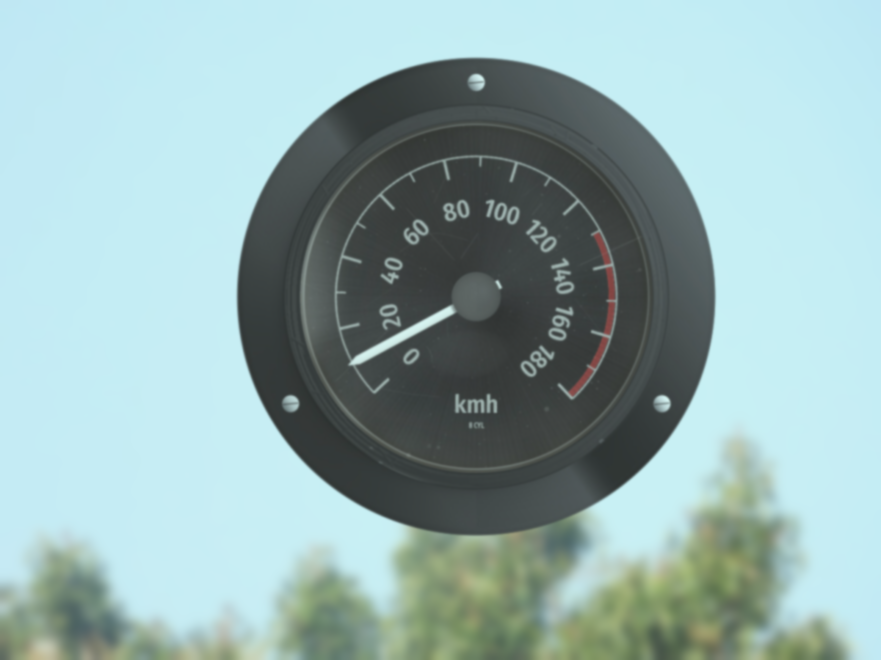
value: 10 (km/h)
